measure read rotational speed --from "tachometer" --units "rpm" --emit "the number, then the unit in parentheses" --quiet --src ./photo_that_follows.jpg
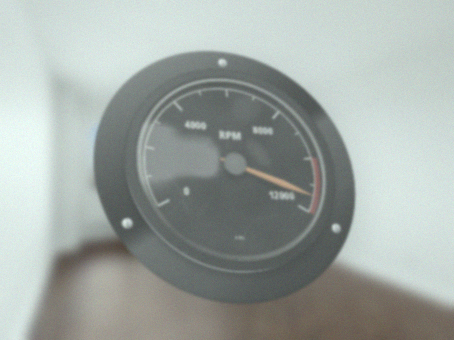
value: 11500 (rpm)
